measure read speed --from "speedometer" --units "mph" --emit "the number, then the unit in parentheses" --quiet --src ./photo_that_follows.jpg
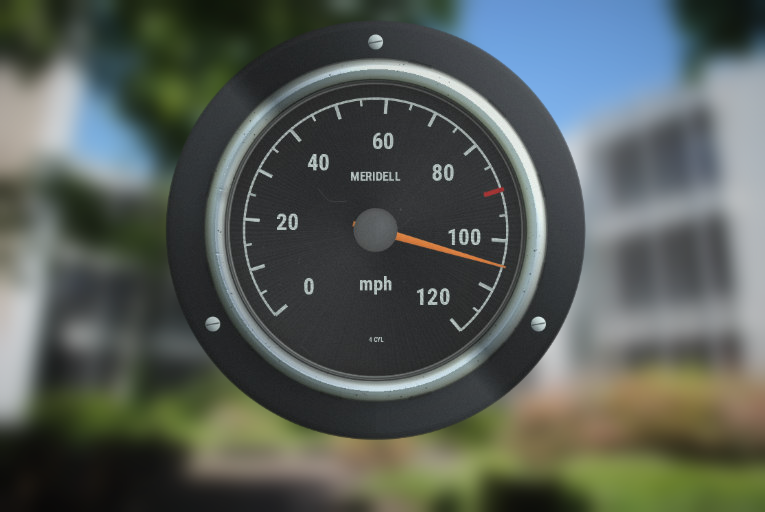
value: 105 (mph)
